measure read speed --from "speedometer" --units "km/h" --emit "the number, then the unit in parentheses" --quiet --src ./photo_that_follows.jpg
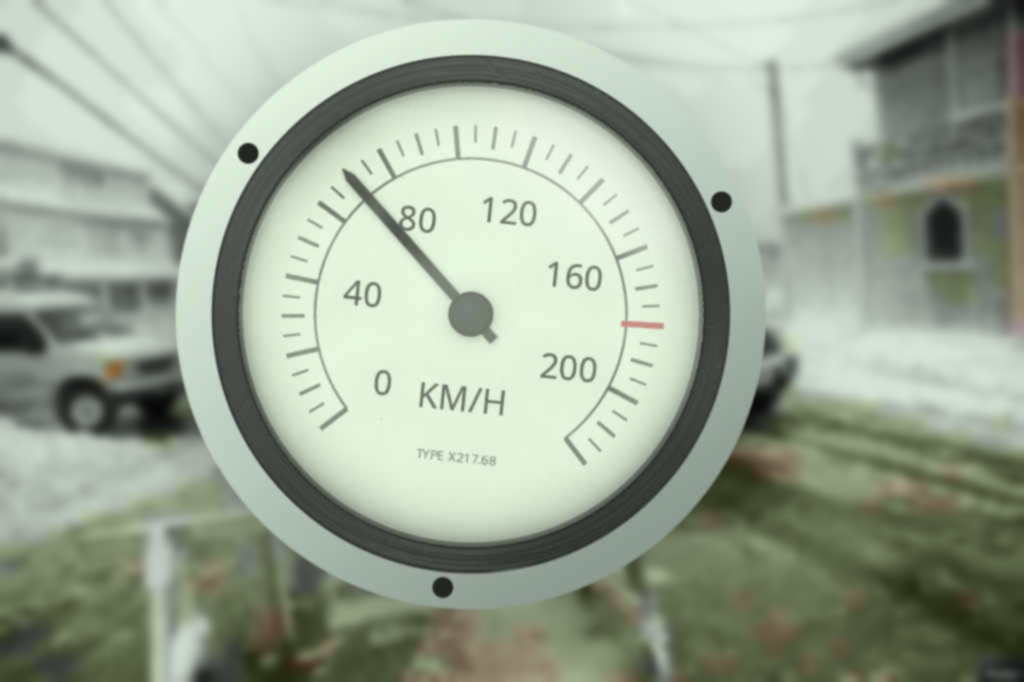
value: 70 (km/h)
